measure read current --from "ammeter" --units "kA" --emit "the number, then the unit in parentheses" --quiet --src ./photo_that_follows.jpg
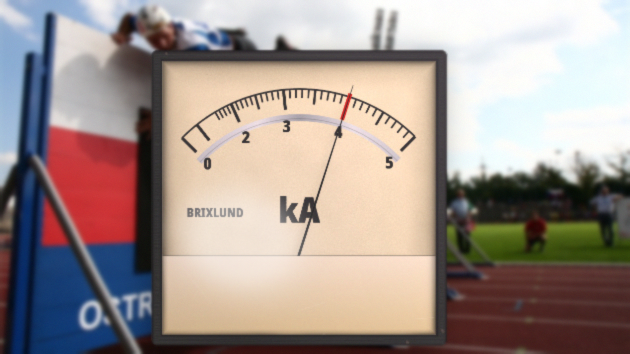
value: 4 (kA)
